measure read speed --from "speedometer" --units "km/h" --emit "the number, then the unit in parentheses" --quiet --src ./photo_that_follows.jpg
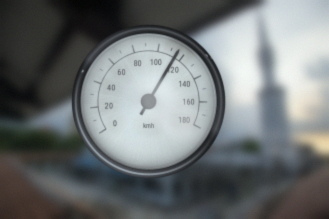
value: 115 (km/h)
